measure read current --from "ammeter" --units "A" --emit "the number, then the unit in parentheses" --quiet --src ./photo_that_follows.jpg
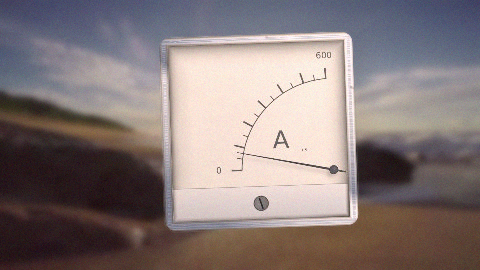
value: 75 (A)
